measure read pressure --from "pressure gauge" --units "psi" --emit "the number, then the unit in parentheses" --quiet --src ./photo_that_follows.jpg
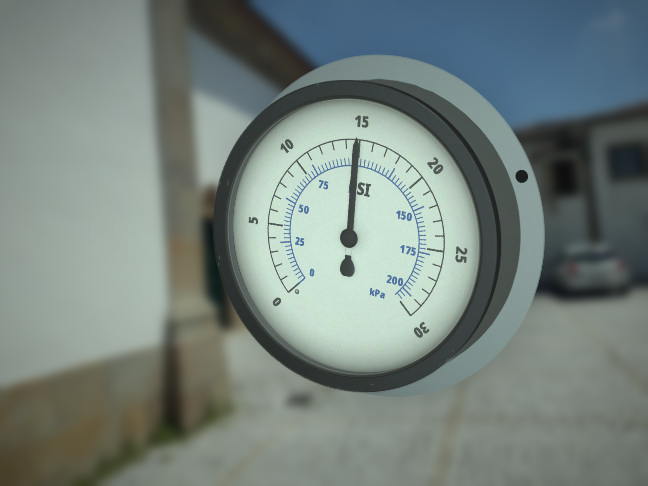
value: 15 (psi)
